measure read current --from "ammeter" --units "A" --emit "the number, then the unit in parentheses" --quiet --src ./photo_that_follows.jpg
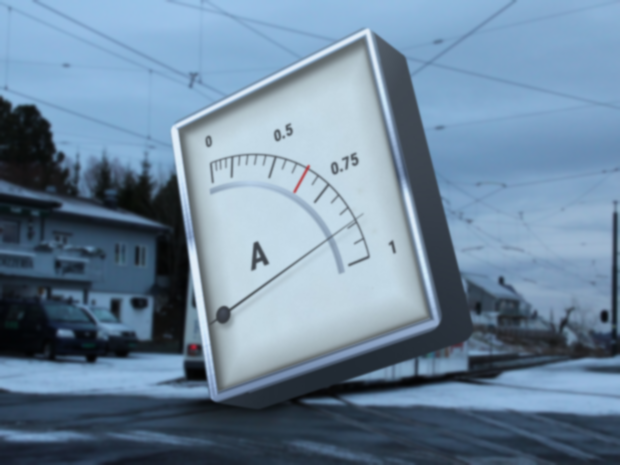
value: 0.9 (A)
